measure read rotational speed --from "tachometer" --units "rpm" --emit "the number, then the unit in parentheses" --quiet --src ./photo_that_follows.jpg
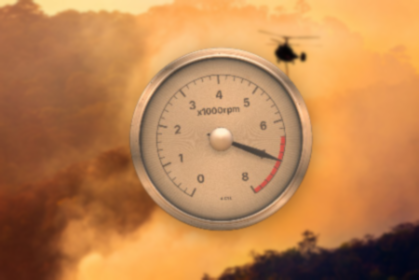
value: 7000 (rpm)
